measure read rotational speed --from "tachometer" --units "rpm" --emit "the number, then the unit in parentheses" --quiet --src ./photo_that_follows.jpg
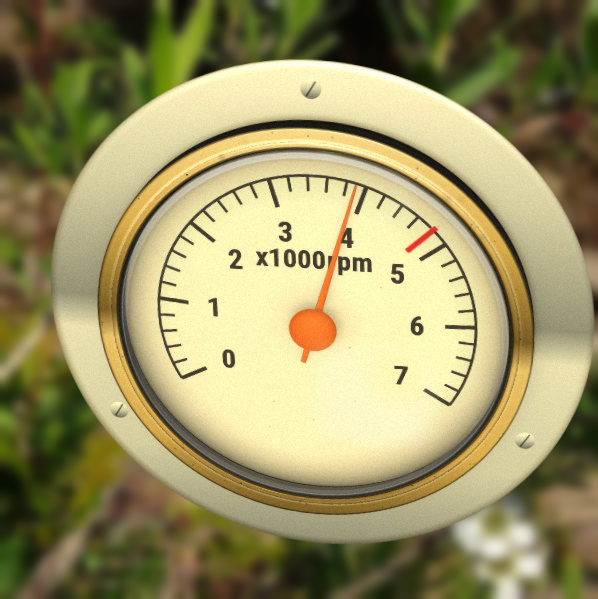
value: 3900 (rpm)
